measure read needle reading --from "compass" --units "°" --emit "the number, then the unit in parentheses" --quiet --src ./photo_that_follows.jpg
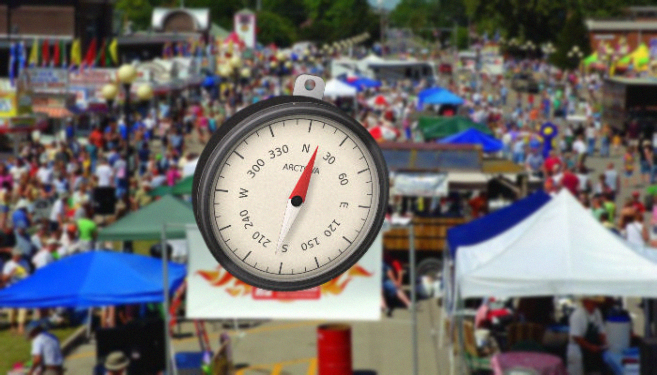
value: 10 (°)
